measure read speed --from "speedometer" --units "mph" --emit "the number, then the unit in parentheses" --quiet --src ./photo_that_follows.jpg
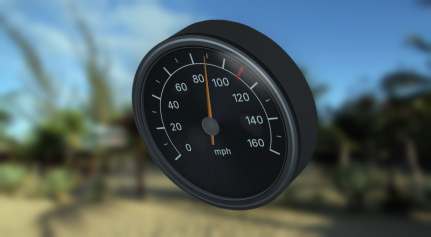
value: 90 (mph)
